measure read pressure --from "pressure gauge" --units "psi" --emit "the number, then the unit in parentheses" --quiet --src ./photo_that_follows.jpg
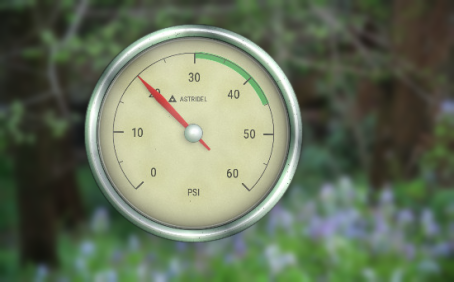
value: 20 (psi)
